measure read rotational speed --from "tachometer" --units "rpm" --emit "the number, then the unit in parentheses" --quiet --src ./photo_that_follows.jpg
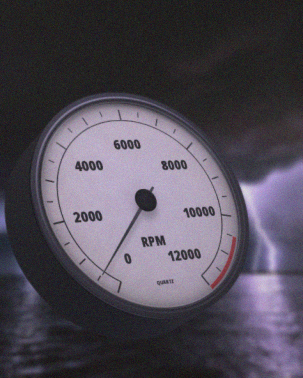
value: 500 (rpm)
